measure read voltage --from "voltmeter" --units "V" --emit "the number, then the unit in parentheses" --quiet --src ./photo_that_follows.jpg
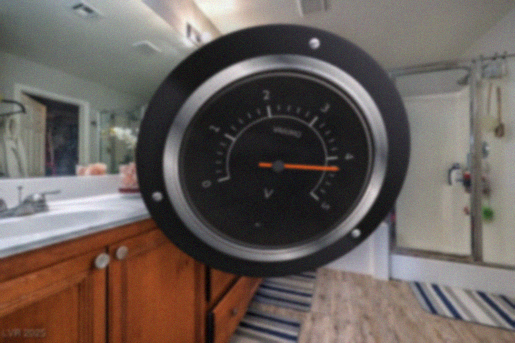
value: 4.2 (V)
